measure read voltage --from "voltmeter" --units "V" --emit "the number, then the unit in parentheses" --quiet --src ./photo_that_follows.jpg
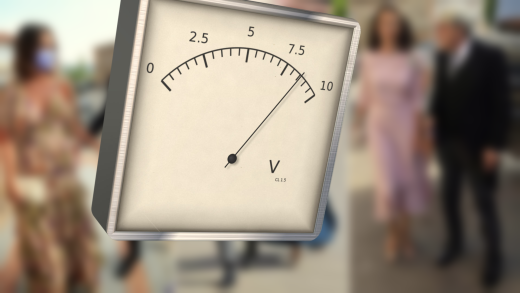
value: 8.5 (V)
